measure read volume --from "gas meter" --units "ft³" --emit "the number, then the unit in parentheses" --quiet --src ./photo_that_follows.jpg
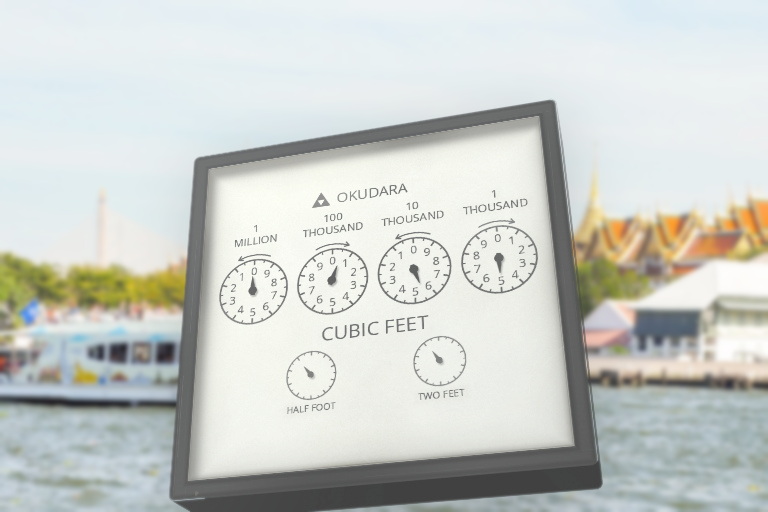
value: 5500 (ft³)
